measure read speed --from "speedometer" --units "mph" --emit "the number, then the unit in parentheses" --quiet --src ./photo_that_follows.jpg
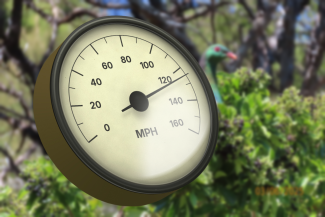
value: 125 (mph)
